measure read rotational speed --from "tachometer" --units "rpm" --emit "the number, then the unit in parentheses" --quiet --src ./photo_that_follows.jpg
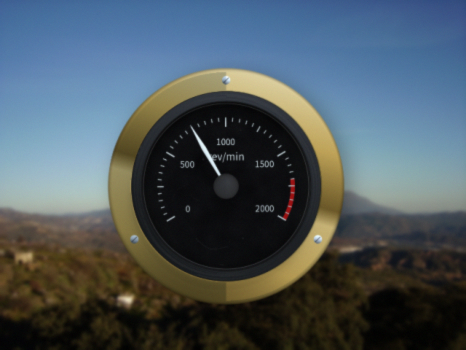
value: 750 (rpm)
